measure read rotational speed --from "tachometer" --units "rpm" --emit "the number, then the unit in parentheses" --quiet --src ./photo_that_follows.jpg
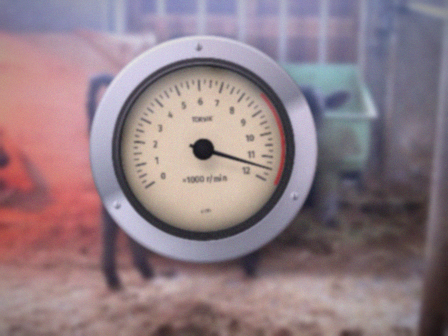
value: 11500 (rpm)
